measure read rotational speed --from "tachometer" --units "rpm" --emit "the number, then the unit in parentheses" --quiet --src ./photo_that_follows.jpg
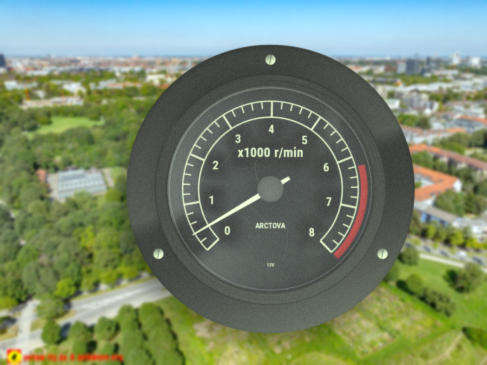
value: 400 (rpm)
